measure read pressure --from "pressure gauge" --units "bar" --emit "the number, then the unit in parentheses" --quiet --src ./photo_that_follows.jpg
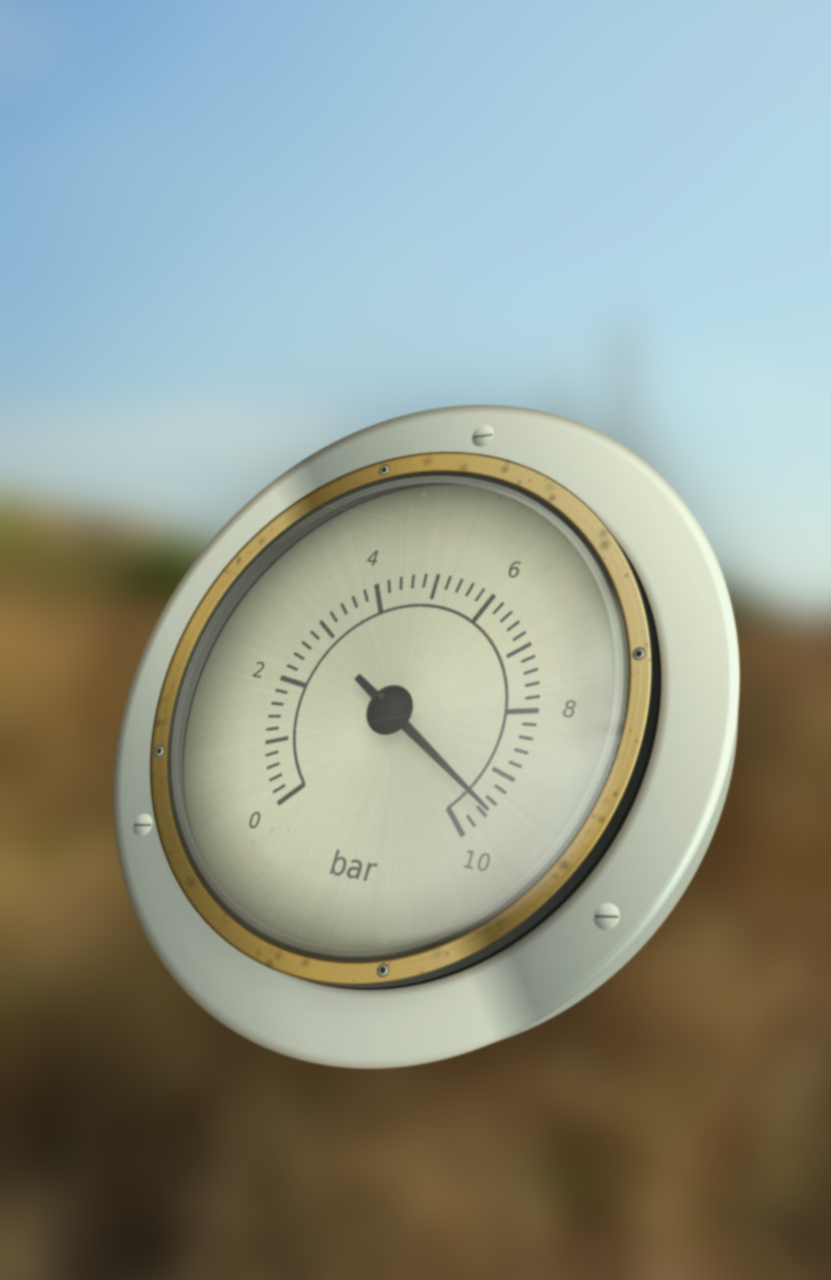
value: 9.5 (bar)
